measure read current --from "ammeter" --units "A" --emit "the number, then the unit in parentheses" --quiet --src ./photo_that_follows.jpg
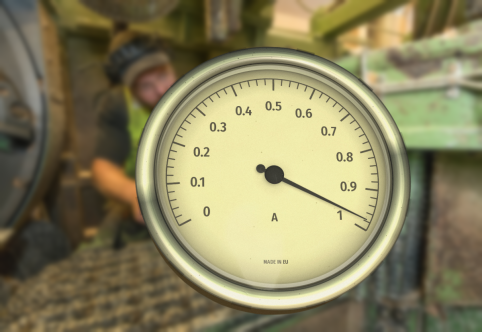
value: 0.98 (A)
